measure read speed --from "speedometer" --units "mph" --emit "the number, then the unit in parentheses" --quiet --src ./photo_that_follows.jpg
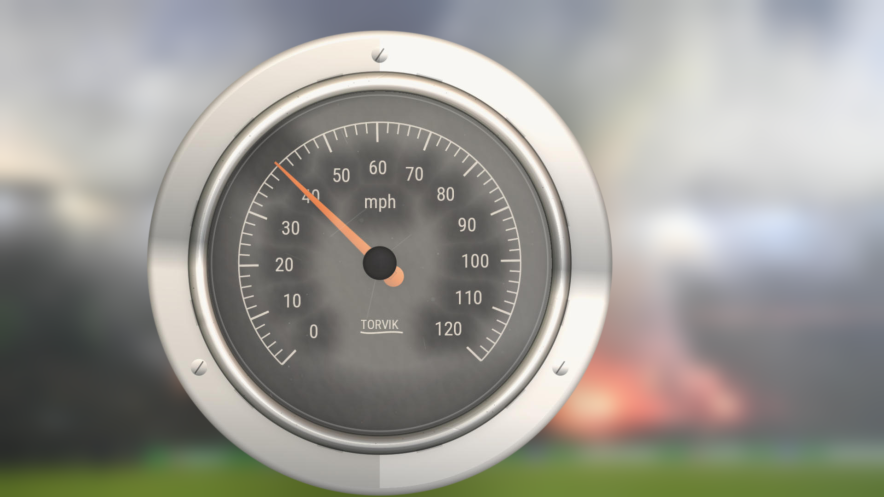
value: 40 (mph)
